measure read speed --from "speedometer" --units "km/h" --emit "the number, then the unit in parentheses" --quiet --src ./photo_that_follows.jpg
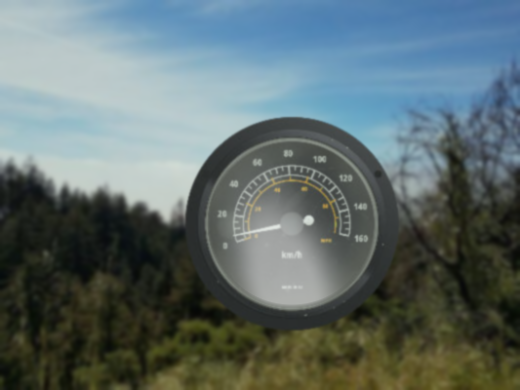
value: 5 (km/h)
